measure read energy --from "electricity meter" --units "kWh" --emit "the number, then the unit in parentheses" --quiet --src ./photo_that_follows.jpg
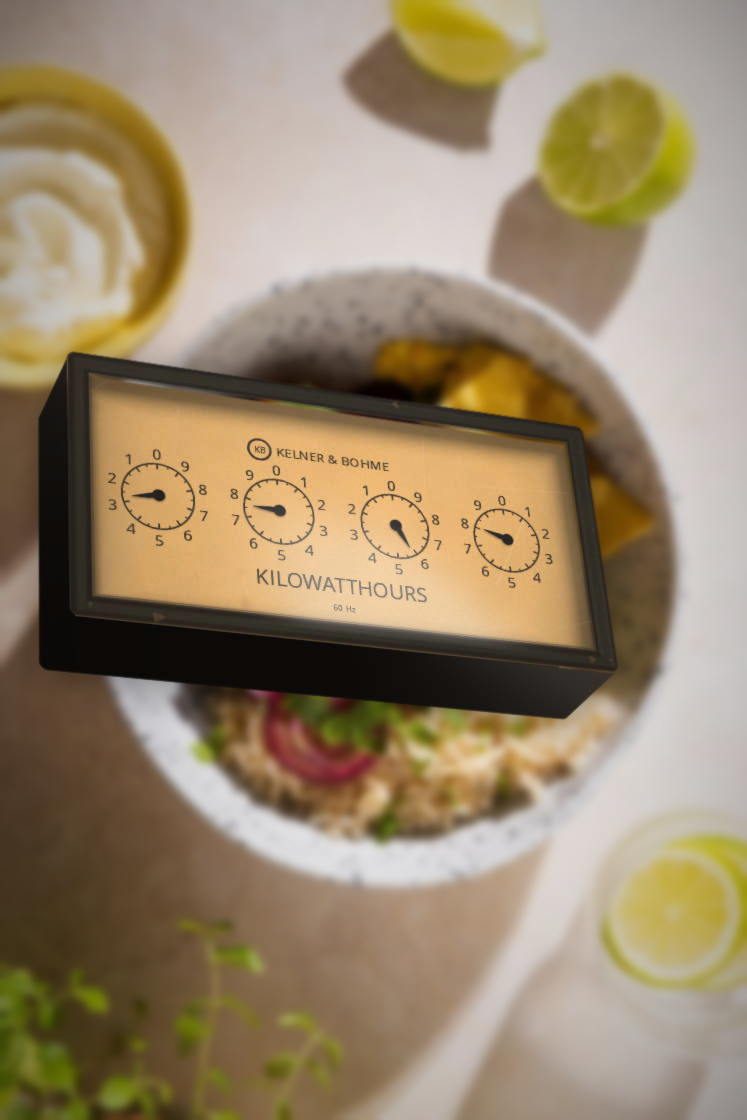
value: 2758 (kWh)
